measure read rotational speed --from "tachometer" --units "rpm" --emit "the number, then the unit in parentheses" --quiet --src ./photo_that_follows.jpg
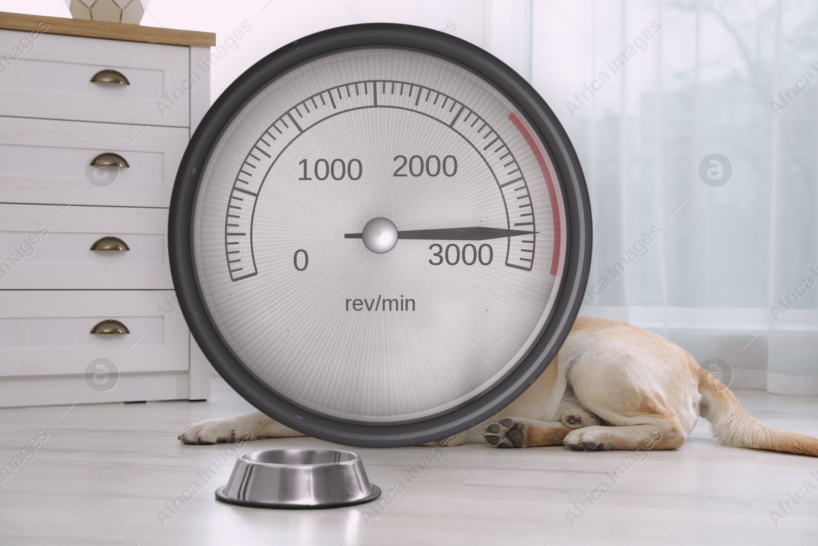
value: 2800 (rpm)
